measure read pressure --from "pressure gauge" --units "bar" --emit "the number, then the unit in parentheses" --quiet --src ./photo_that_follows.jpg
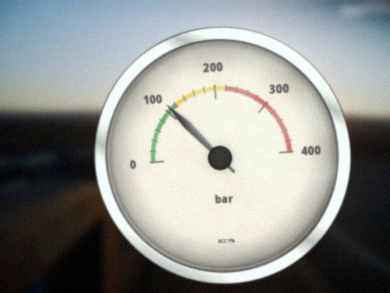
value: 110 (bar)
